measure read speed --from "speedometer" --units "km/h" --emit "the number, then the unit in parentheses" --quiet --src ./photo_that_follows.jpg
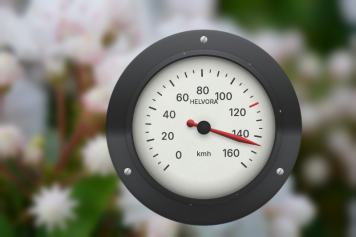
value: 145 (km/h)
